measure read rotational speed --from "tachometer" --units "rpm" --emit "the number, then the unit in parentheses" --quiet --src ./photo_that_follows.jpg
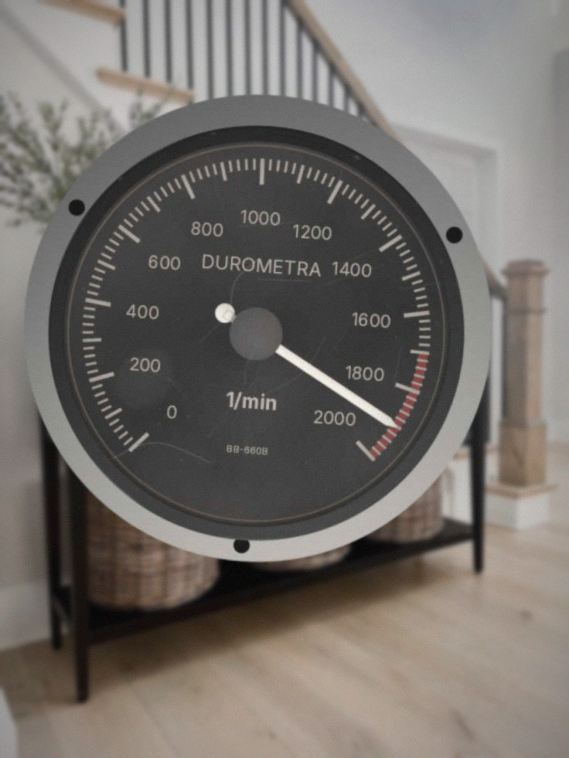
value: 1900 (rpm)
